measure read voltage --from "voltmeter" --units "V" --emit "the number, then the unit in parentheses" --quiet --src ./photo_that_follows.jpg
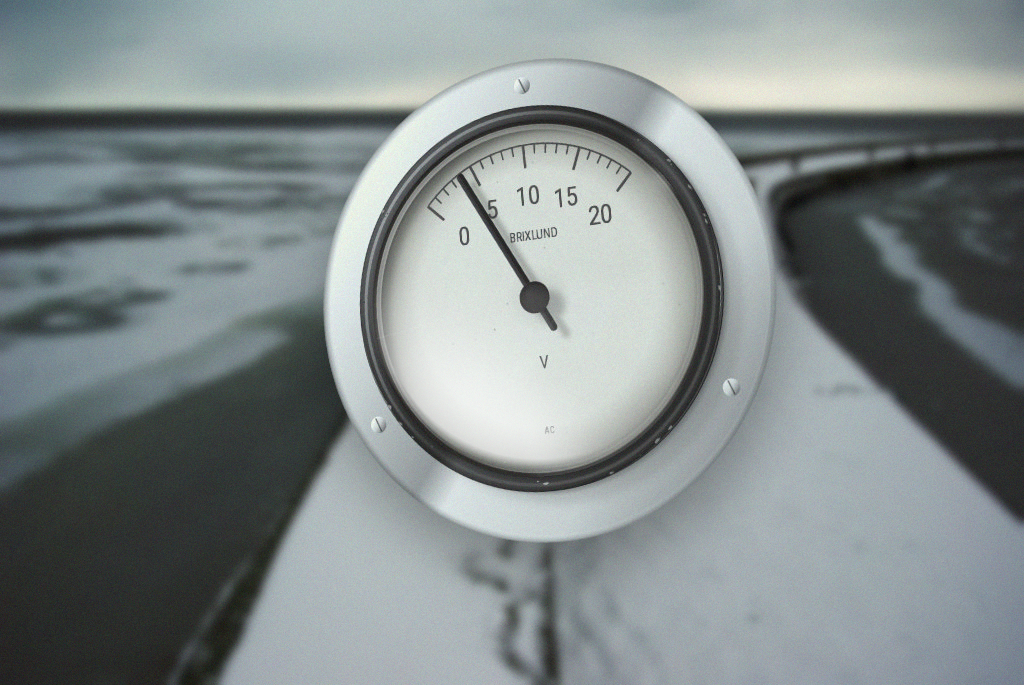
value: 4 (V)
